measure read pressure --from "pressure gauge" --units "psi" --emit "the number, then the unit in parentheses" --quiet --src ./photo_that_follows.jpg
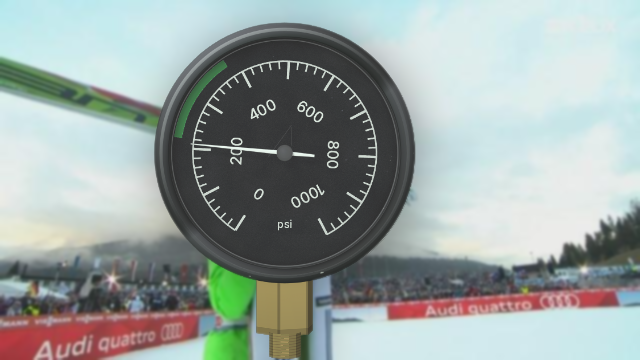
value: 210 (psi)
